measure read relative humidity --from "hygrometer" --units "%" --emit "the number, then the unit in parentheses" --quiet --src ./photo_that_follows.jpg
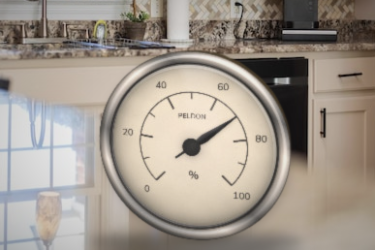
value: 70 (%)
